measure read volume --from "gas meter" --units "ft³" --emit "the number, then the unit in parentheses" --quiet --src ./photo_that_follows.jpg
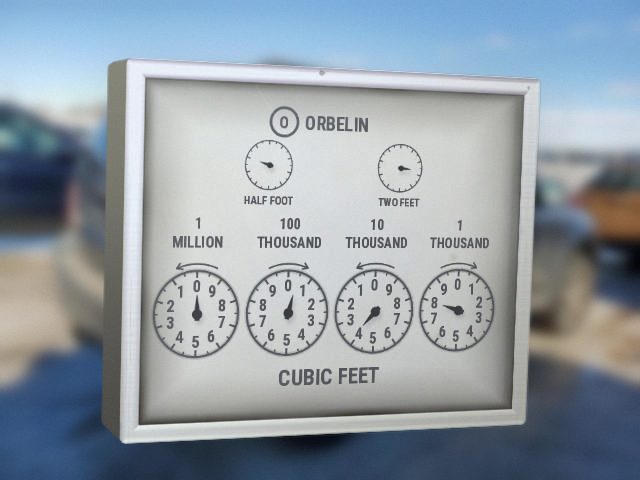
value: 3800 (ft³)
